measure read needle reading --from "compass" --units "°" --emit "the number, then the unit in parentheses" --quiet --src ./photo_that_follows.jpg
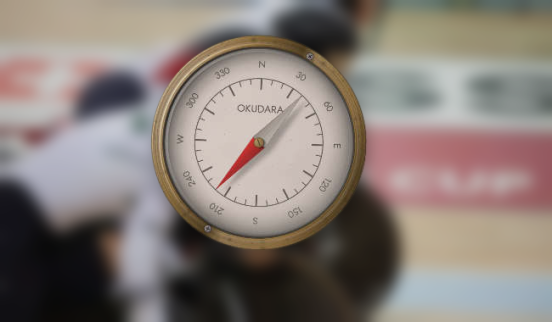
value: 220 (°)
